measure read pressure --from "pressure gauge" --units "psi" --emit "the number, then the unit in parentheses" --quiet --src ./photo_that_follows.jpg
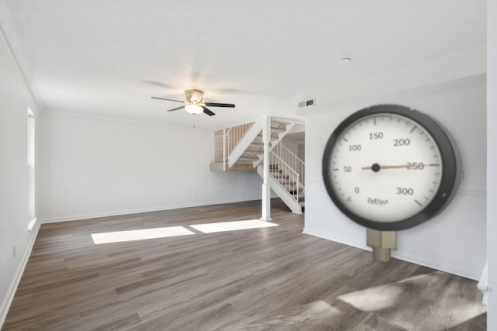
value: 250 (psi)
